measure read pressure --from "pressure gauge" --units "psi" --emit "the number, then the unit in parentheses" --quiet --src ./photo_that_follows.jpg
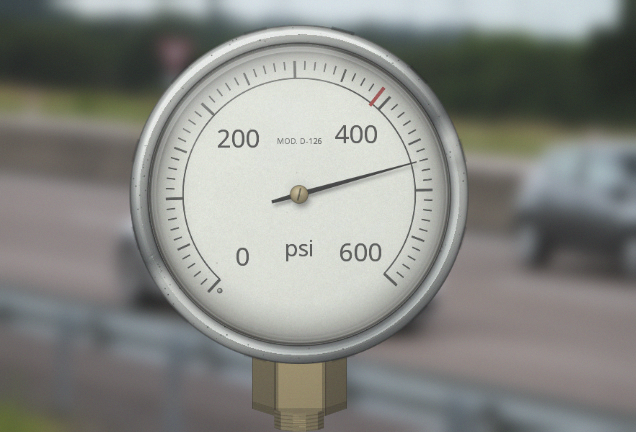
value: 470 (psi)
